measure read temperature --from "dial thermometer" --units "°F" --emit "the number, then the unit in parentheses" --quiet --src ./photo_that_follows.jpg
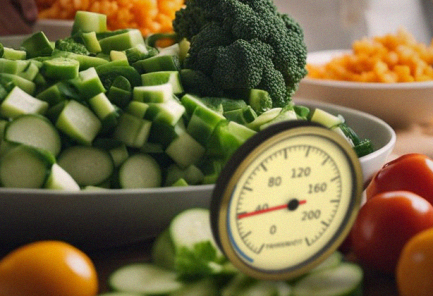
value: 40 (°F)
